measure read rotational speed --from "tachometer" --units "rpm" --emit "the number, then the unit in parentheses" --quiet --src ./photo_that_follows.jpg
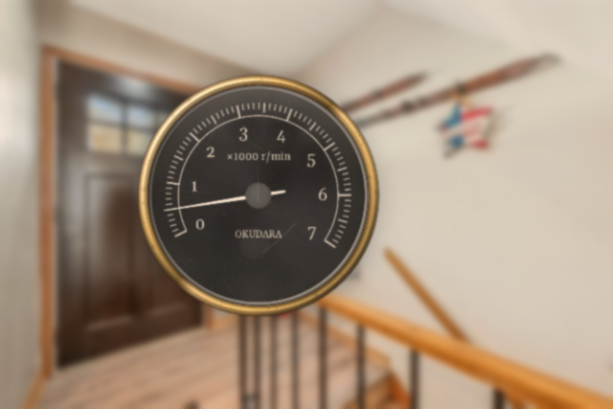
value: 500 (rpm)
